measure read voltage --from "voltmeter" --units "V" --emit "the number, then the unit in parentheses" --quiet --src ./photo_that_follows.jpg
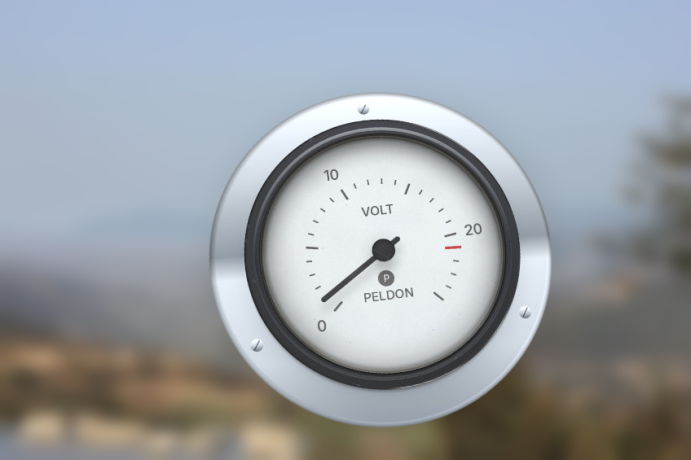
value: 1 (V)
